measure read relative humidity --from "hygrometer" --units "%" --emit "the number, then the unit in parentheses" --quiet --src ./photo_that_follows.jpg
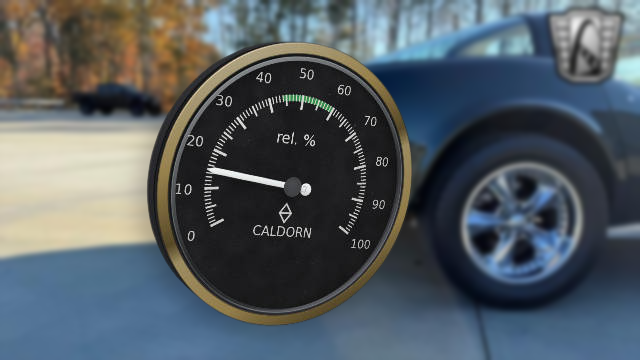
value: 15 (%)
